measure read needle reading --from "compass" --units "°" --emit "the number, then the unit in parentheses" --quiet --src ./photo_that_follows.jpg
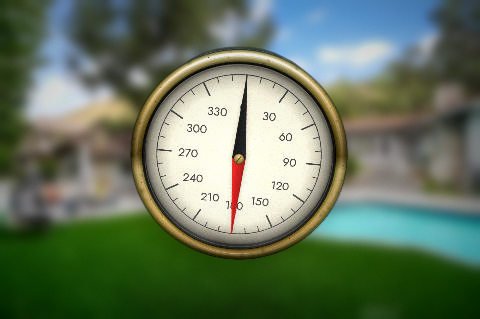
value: 180 (°)
